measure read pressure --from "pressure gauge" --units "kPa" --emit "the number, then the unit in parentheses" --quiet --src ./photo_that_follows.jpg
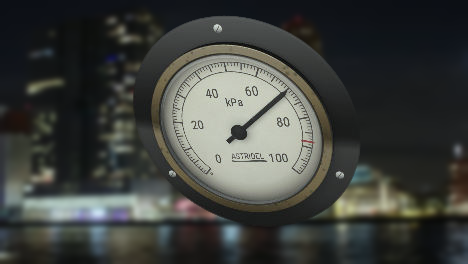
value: 70 (kPa)
